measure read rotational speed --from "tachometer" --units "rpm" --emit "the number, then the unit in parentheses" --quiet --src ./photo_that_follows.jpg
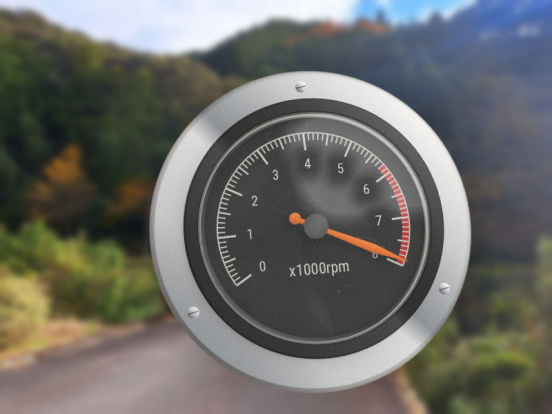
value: 7900 (rpm)
